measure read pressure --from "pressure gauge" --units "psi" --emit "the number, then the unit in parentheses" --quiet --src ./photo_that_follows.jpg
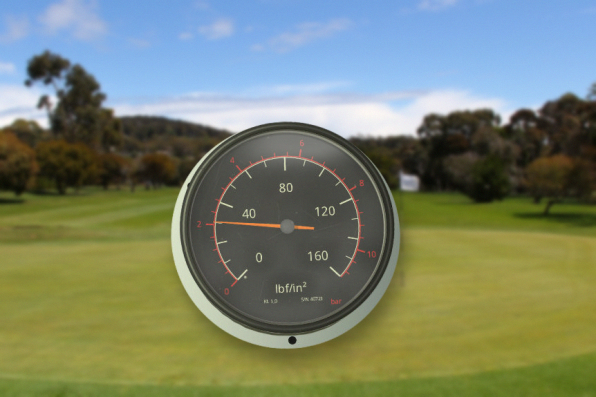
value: 30 (psi)
